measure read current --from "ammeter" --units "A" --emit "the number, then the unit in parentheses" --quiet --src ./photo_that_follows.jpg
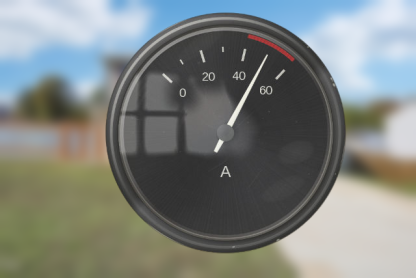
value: 50 (A)
